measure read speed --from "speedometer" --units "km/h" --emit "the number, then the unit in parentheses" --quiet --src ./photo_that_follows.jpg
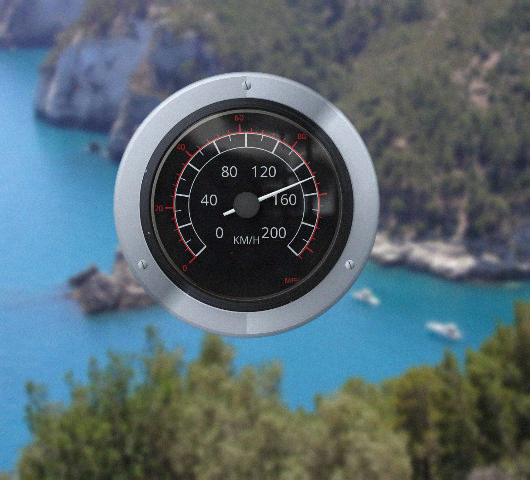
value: 150 (km/h)
